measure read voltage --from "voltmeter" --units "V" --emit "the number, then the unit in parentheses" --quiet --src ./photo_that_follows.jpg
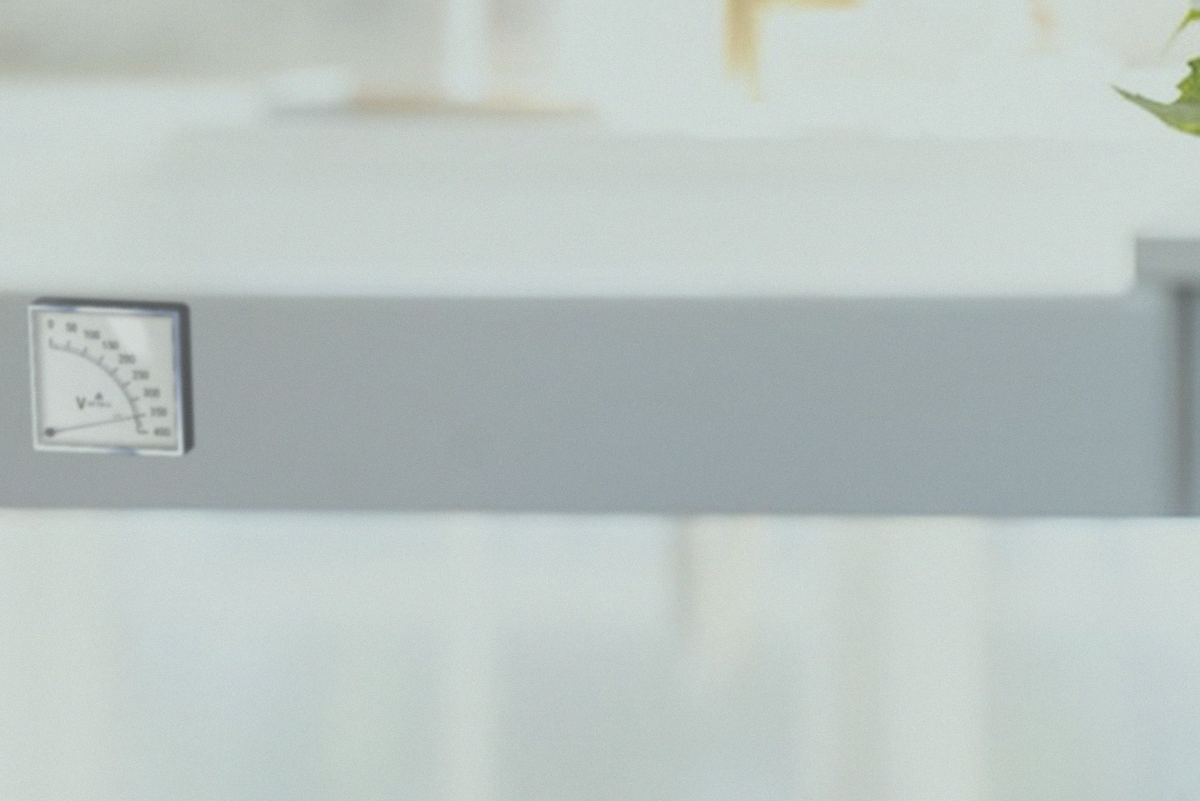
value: 350 (V)
